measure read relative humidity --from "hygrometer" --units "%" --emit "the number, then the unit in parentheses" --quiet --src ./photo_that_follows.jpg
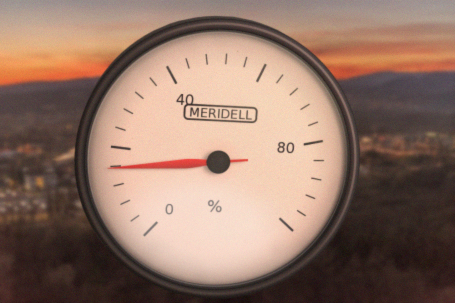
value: 16 (%)
